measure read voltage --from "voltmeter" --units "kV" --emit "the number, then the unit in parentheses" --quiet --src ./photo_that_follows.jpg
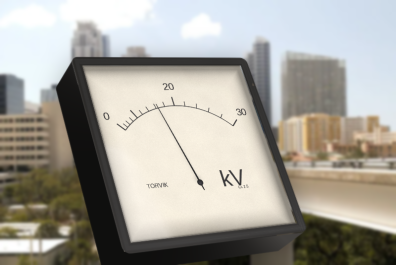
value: 16 (kV)
